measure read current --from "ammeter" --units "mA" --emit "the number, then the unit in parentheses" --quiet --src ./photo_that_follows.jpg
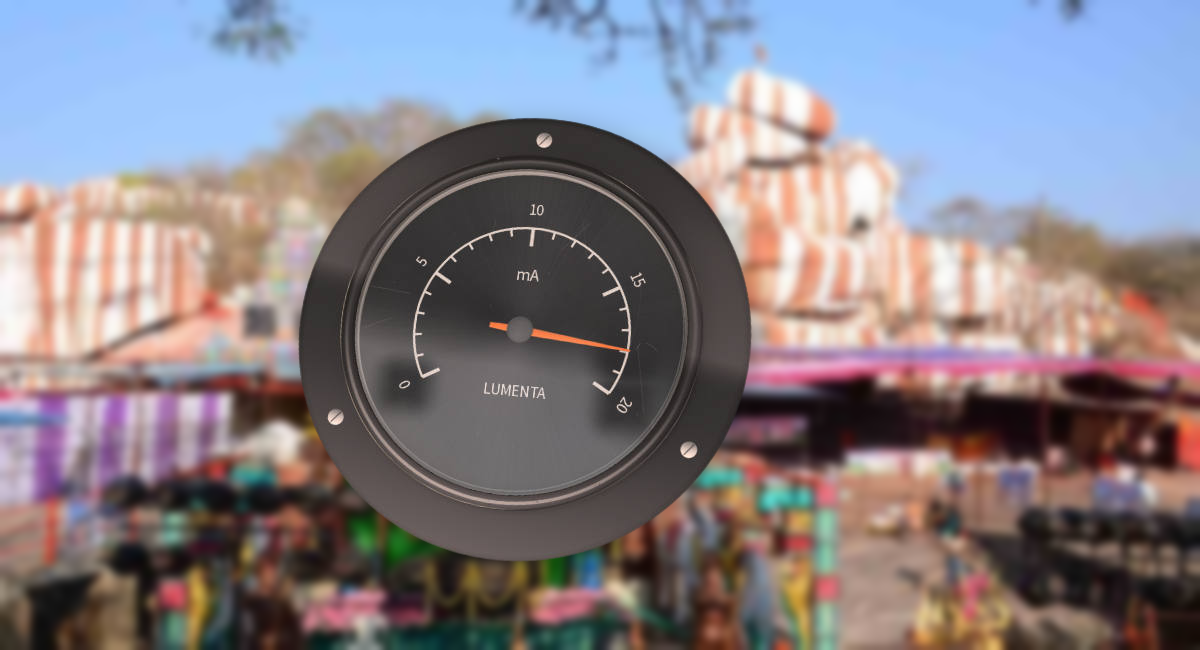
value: 18 (mA)
